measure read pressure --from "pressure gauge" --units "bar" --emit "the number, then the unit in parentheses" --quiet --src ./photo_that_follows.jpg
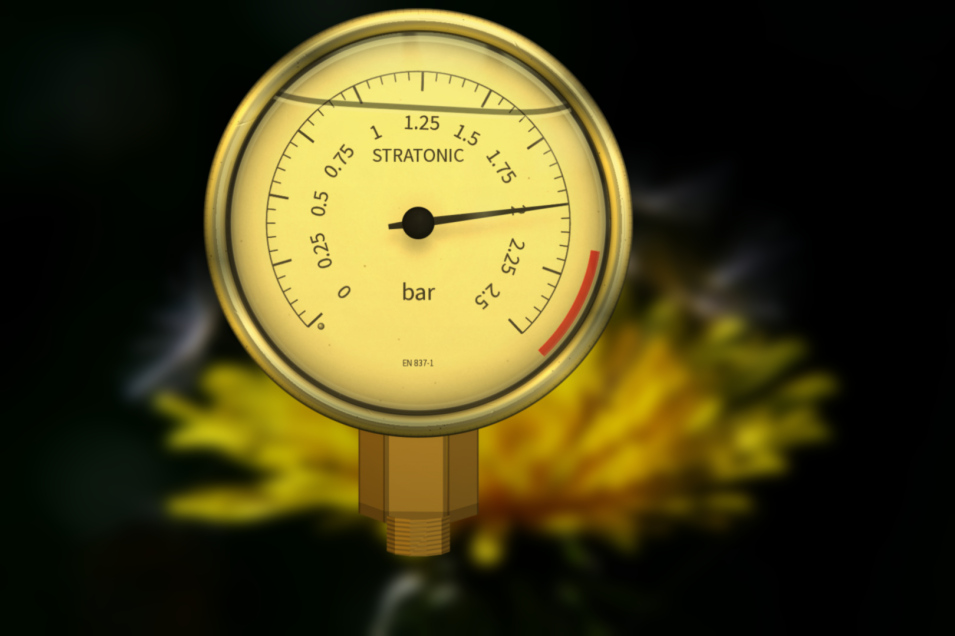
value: 2 (bar)
